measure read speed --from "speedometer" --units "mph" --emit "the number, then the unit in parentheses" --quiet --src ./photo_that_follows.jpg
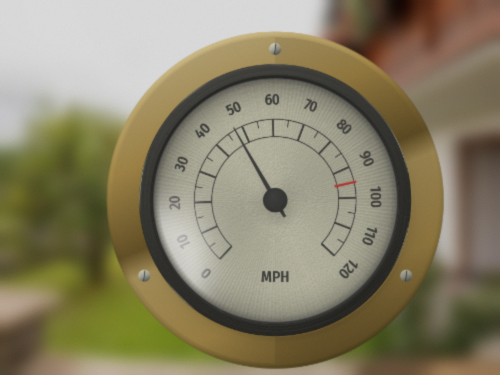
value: 47.5 (mph)
